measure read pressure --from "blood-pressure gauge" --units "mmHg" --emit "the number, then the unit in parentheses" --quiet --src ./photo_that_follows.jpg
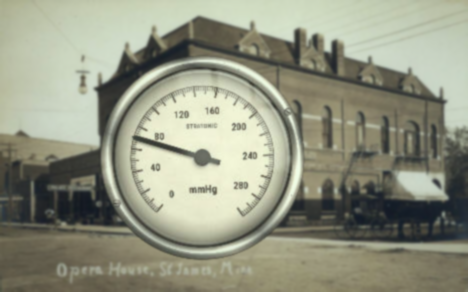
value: 70 (mmHg)
